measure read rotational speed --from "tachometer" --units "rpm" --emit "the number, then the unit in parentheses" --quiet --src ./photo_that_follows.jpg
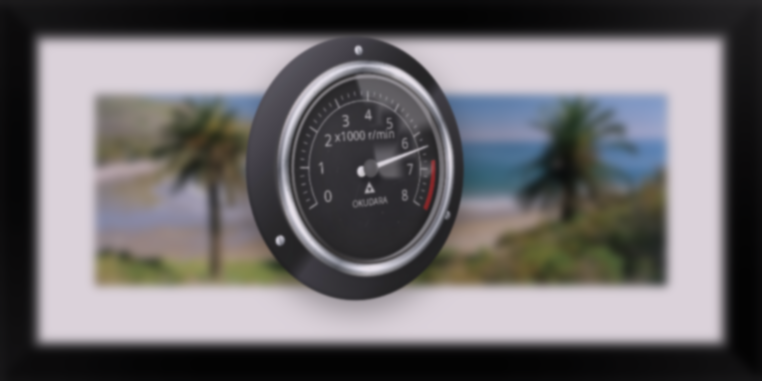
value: 6400 (rpm)
